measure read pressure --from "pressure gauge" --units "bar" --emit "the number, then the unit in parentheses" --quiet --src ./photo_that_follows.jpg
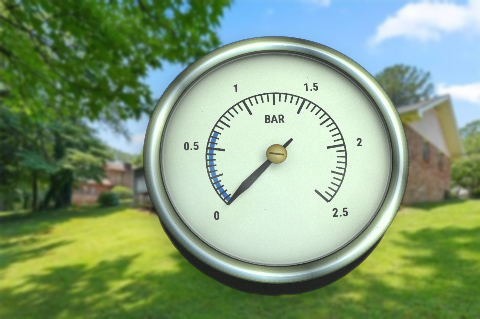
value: 0 (bar)
